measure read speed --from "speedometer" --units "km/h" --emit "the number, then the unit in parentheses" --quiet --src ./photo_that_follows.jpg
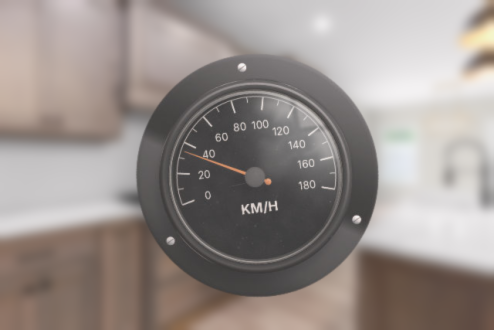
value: 35 (km/h)
